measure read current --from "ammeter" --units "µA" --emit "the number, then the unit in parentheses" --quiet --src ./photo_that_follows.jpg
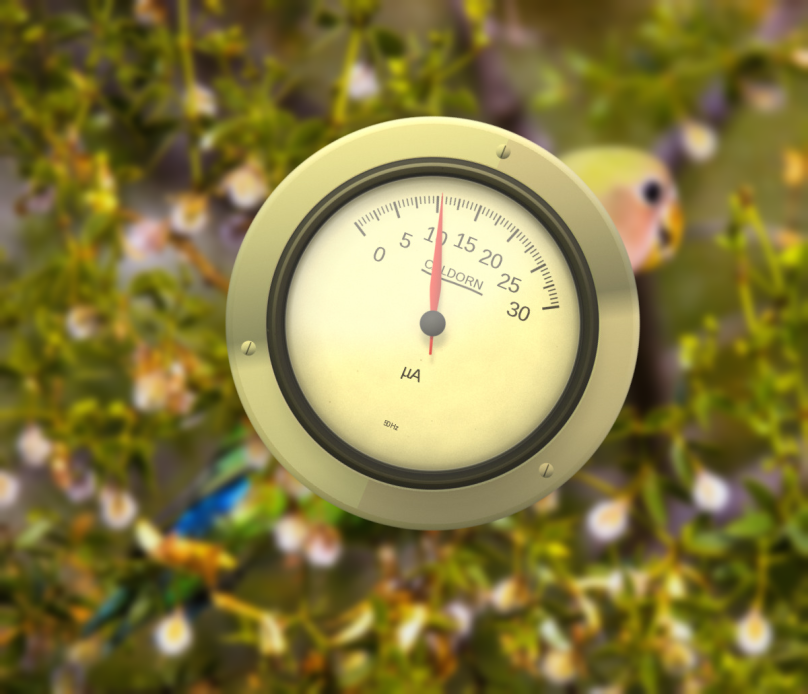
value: 10.5 (µA)
